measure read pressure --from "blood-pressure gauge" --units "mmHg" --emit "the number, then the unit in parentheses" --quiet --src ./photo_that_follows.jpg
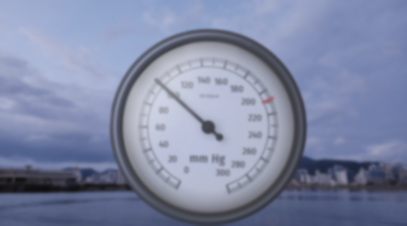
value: 100 (mmHg)
